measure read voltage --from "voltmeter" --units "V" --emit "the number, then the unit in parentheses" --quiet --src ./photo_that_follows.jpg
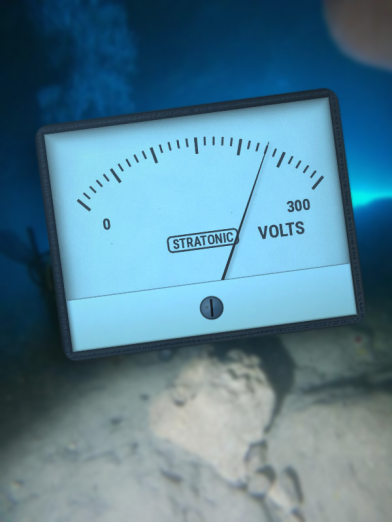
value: 230 (V)
